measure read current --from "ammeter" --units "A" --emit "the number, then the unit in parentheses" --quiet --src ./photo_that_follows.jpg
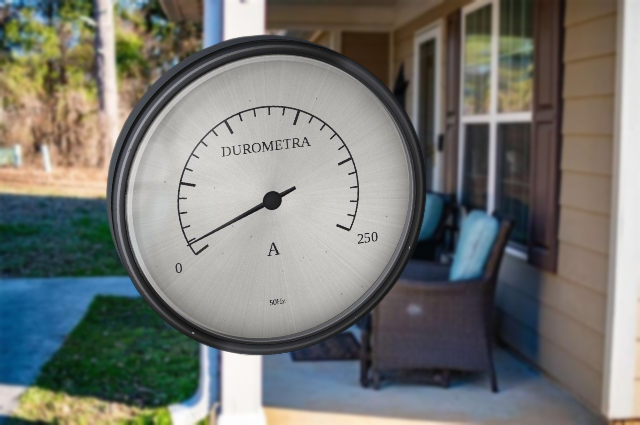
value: 10 (A)
